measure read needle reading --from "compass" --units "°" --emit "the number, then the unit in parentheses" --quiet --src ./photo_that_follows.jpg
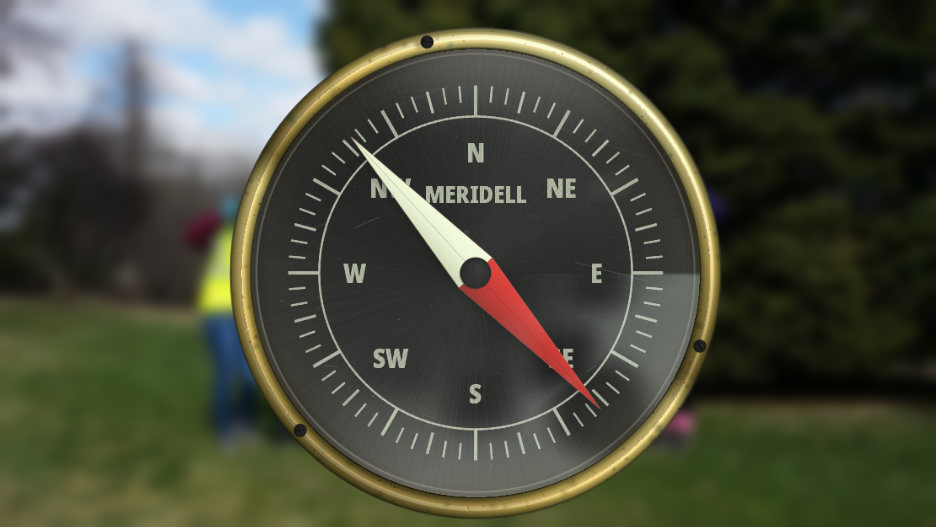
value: 137.5 (°)
